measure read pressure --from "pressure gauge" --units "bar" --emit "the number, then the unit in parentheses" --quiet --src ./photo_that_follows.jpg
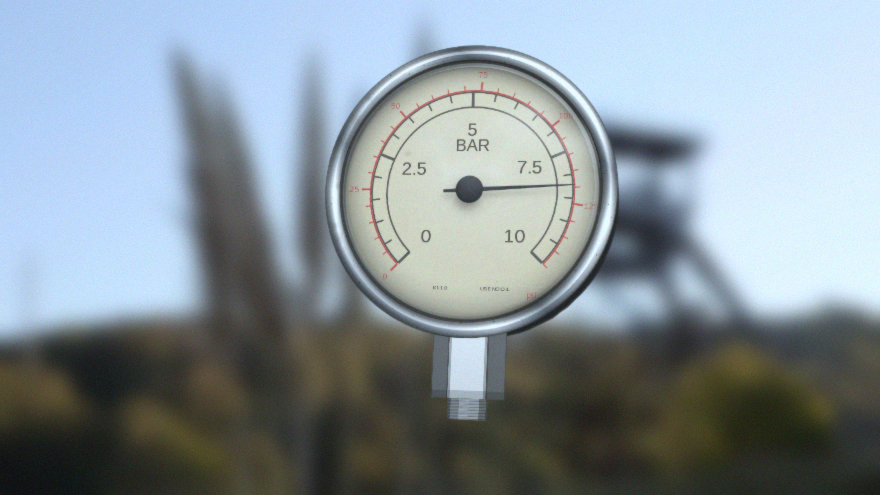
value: 8.25 (bar)
